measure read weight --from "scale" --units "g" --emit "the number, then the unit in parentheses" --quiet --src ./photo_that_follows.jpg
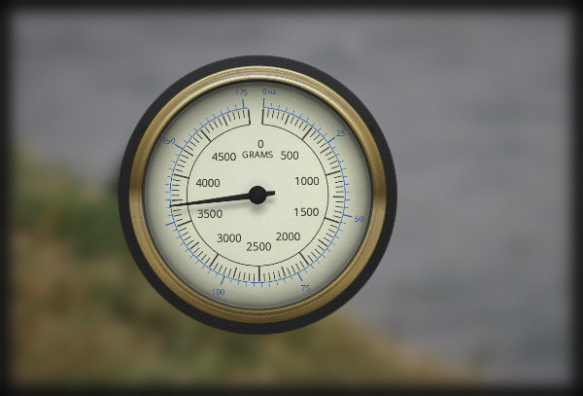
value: 3700 (g)
